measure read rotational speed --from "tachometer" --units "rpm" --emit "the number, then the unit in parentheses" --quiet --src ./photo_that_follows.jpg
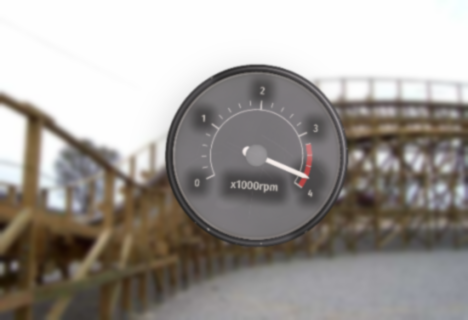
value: 3800 (rpm)
